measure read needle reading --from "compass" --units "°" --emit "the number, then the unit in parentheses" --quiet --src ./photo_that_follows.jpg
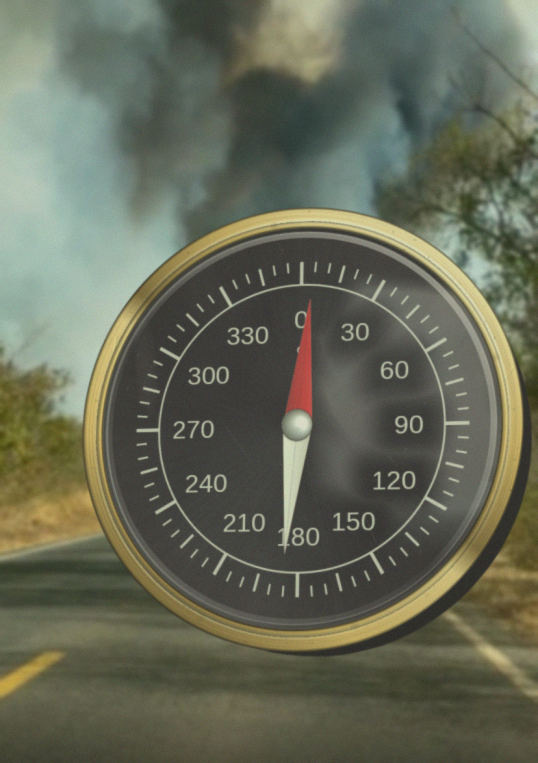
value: 5 (°)
